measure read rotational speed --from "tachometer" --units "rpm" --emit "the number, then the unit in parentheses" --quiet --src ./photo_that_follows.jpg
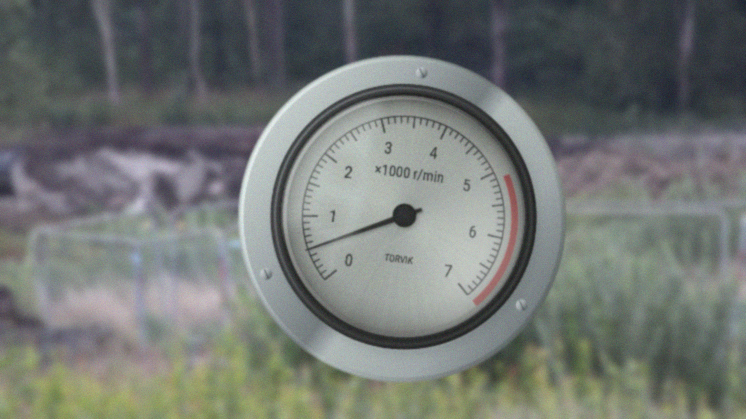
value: 500 (rpm)
